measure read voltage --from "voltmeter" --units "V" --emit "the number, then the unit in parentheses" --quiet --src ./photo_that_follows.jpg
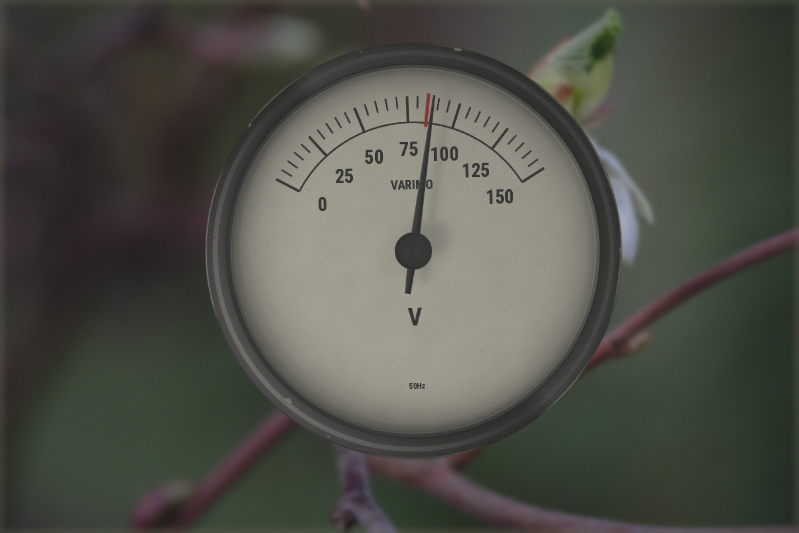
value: 87.5 (V)
